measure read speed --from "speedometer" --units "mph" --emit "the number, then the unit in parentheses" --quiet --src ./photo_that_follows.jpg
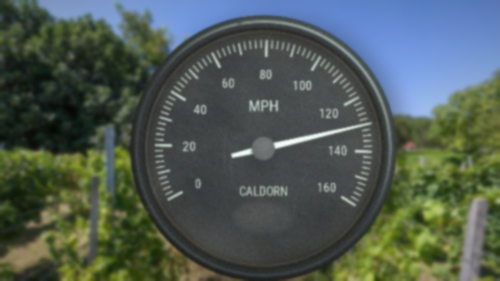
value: 130 (mph)
